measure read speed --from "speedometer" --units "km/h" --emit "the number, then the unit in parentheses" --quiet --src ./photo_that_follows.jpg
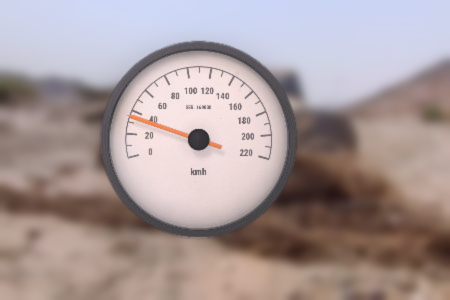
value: 35 (km/h)
